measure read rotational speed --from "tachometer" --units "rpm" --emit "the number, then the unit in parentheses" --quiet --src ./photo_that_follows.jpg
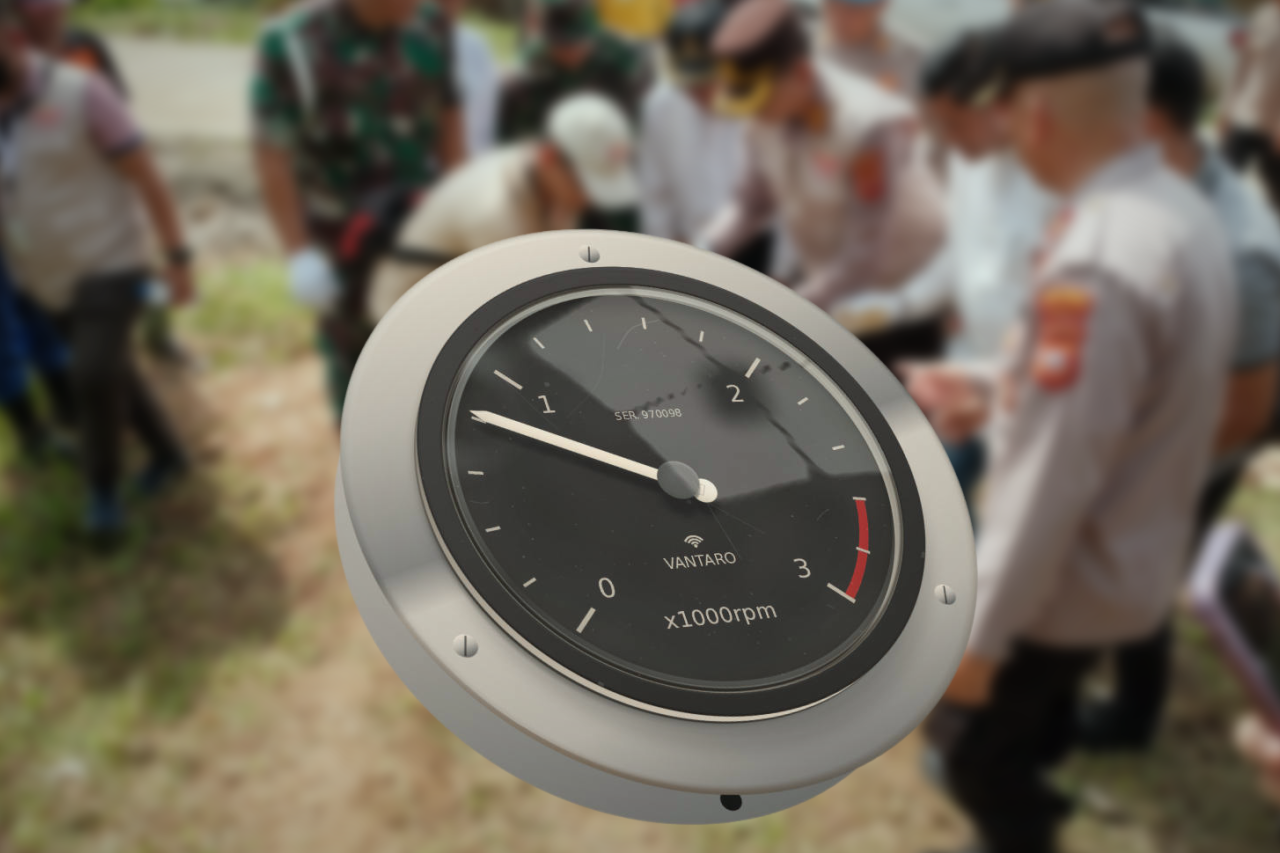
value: 800 (rpm)
